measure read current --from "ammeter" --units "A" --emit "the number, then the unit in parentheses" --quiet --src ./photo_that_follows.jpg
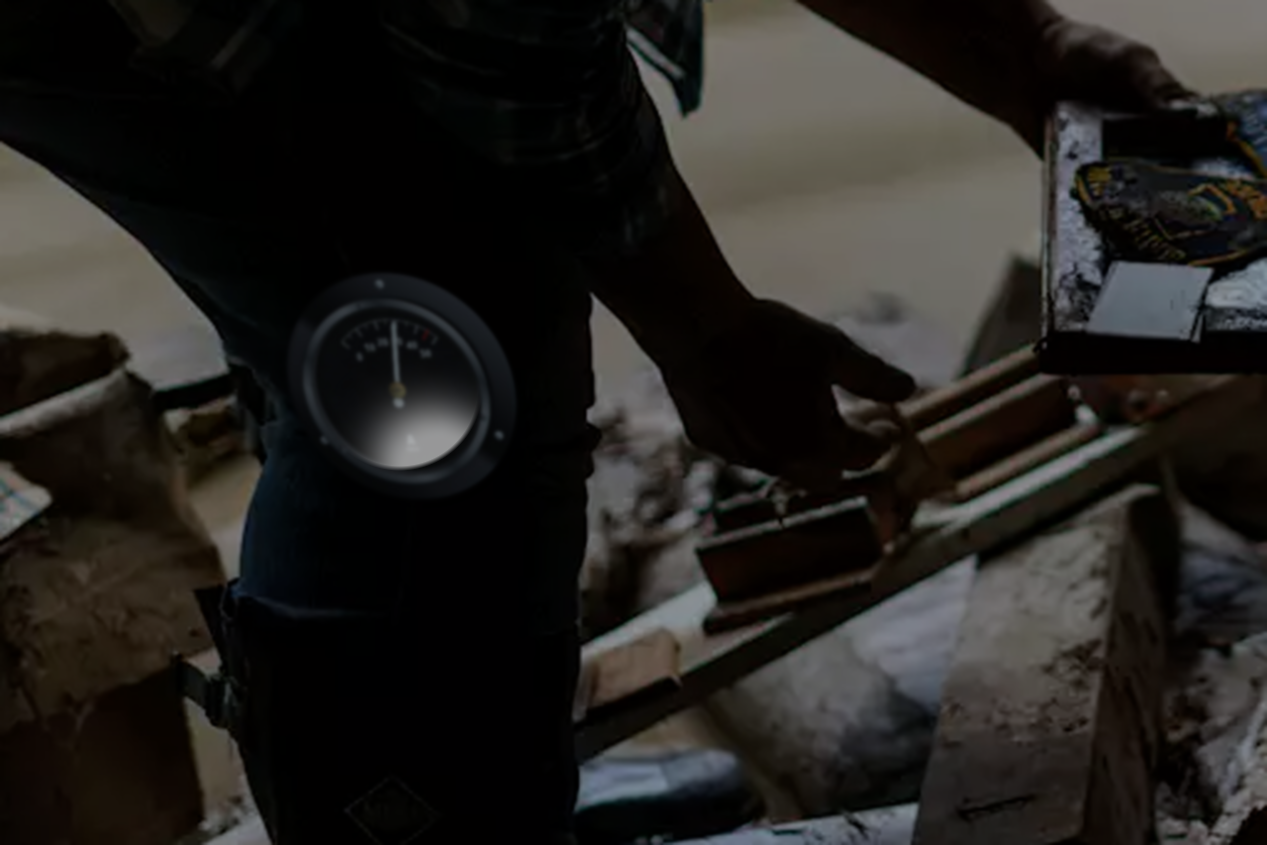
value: 30 (A)
